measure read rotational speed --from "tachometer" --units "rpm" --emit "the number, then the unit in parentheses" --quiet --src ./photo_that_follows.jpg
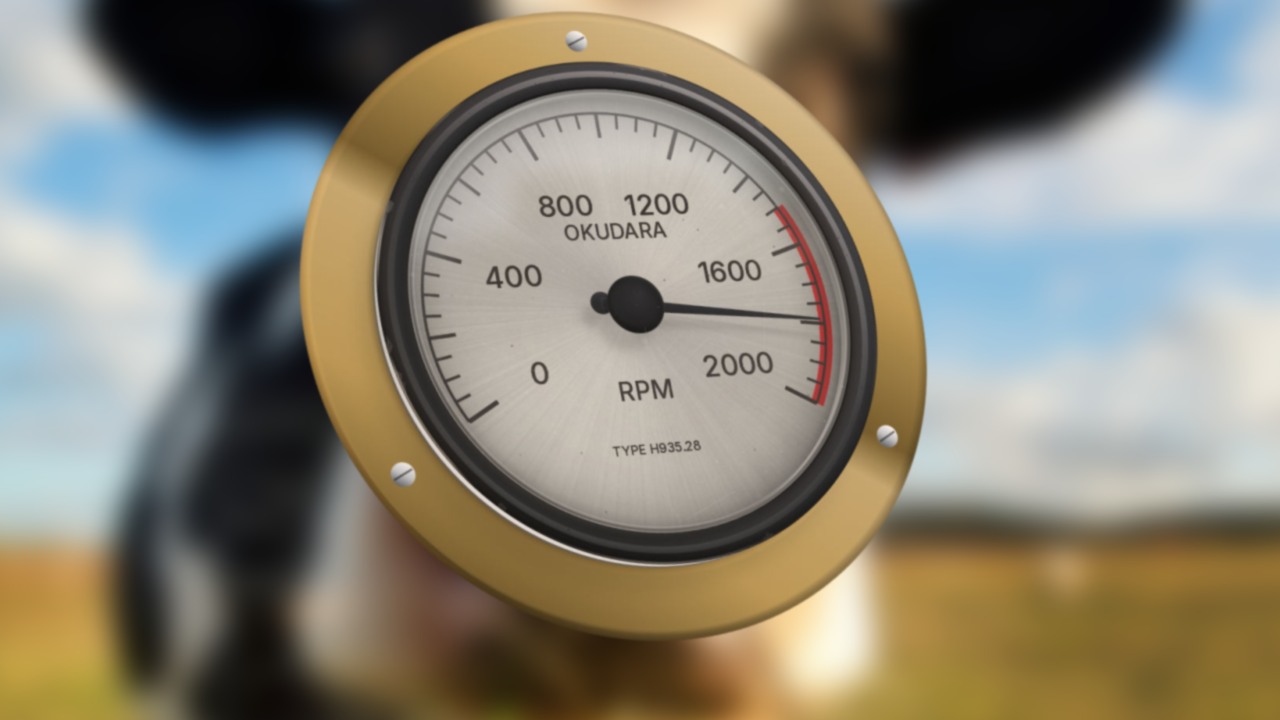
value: 1800 (rpm)
